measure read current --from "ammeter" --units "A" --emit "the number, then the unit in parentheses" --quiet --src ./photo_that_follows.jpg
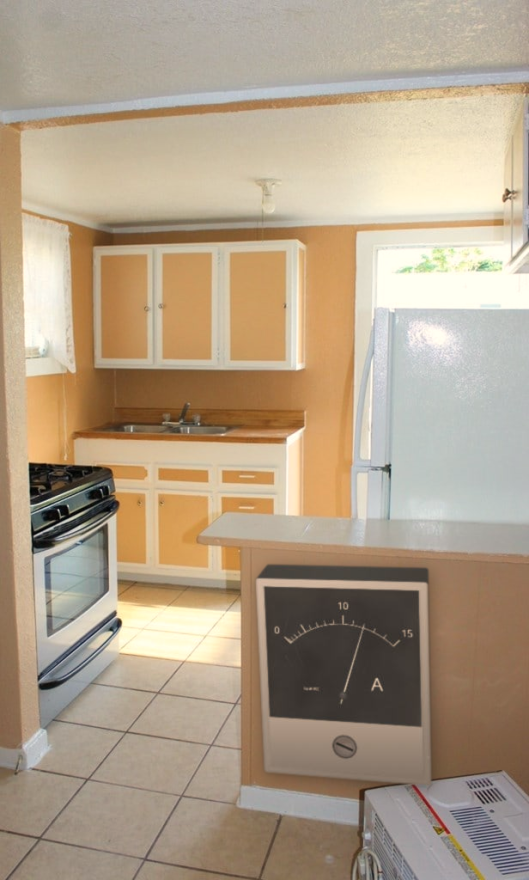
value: 12 (A)
